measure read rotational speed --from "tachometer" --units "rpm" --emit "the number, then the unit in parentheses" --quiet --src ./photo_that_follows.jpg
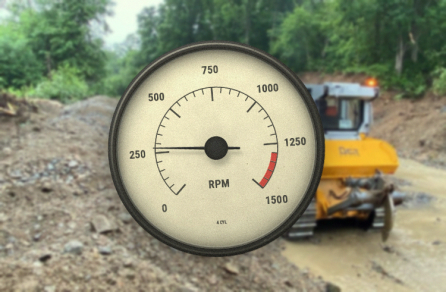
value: 275 (rpm)
